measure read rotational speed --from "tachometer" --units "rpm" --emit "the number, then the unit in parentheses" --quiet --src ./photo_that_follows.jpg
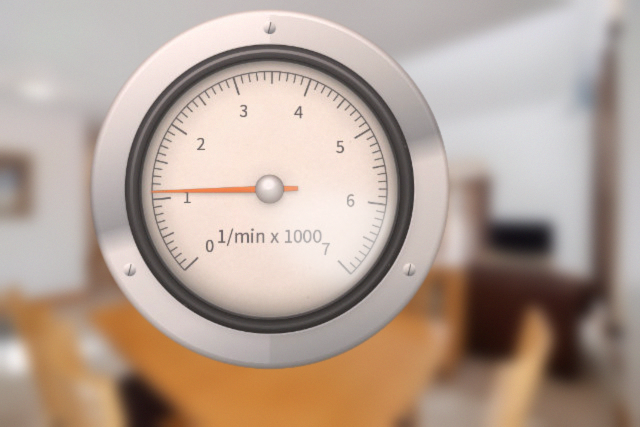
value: 1100 (rpm)
